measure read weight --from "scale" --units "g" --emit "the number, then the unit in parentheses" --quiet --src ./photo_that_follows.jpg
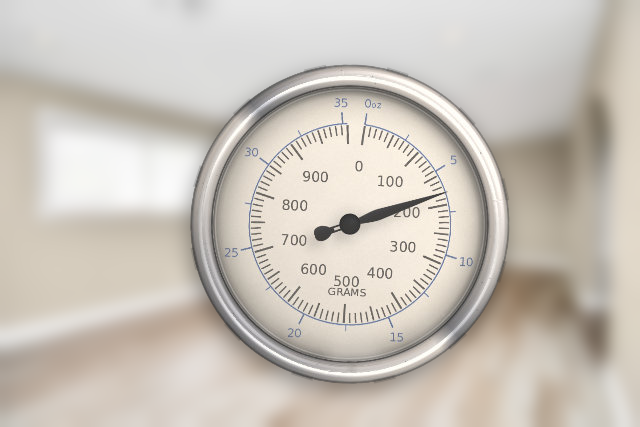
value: 180 (g)
